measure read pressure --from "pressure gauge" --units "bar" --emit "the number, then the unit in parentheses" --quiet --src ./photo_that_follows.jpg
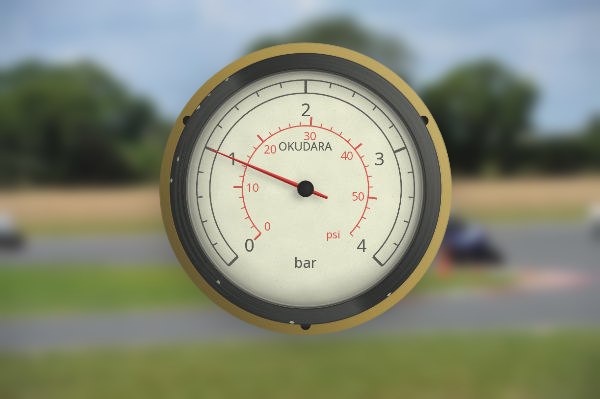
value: 1 (bar)
